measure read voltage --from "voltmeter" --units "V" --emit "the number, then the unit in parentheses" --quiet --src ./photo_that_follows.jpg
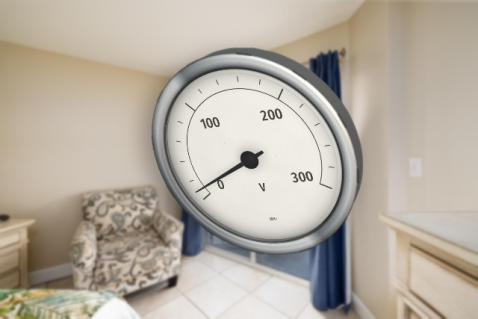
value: 10 (V)
